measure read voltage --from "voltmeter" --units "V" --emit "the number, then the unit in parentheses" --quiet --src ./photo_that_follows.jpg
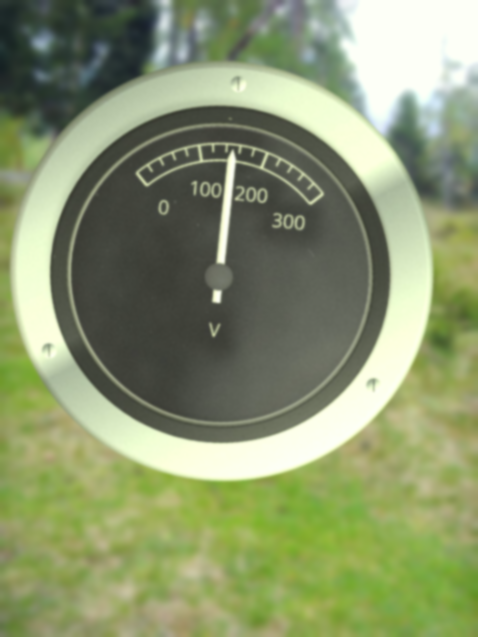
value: 150 (V)
